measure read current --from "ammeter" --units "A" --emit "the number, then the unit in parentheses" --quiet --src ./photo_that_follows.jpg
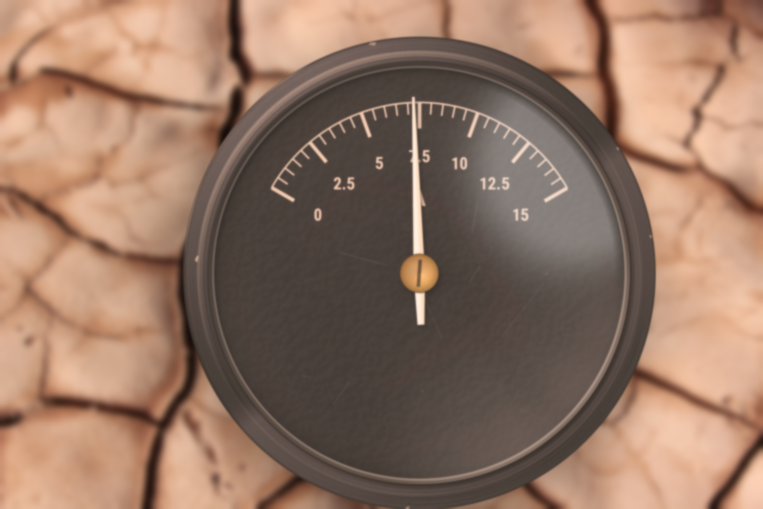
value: 7.25 (A)
